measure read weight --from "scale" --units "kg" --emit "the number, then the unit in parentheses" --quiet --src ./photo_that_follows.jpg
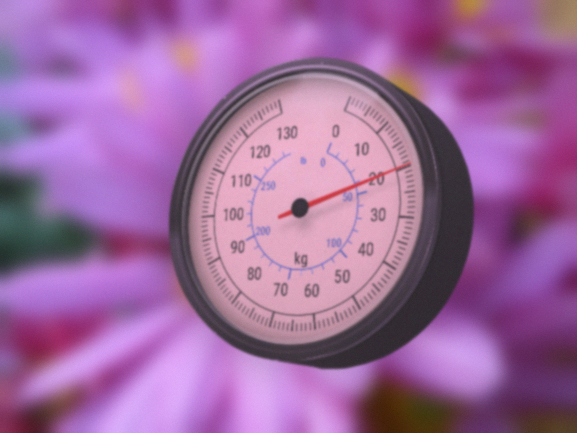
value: 20 (kg)
